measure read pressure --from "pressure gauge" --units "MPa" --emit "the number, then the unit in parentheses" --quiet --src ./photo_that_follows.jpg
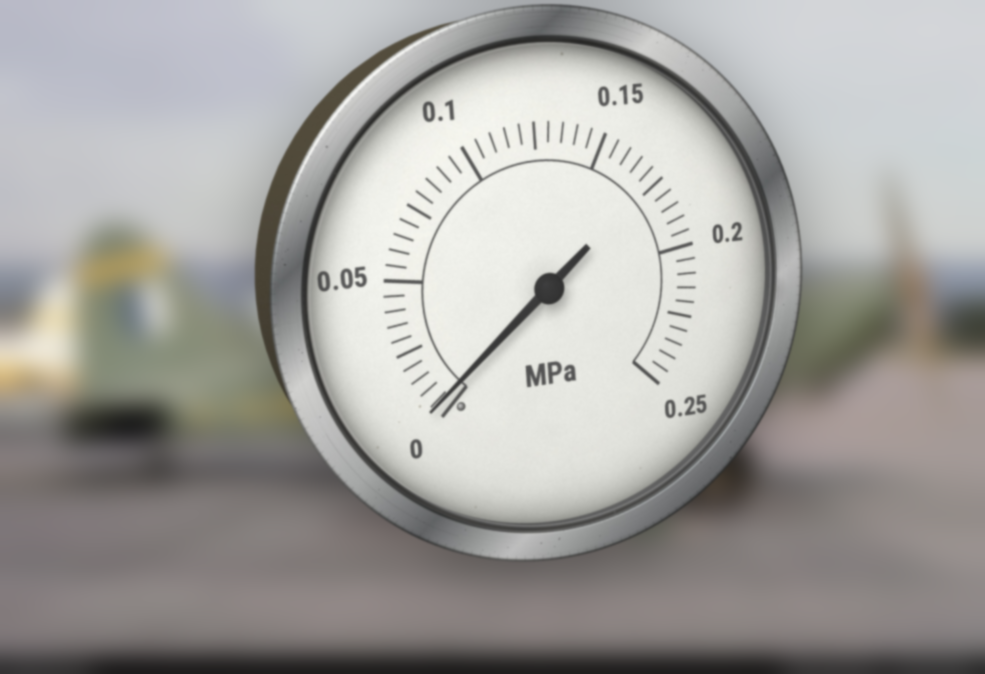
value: 0.005 (MPa)
